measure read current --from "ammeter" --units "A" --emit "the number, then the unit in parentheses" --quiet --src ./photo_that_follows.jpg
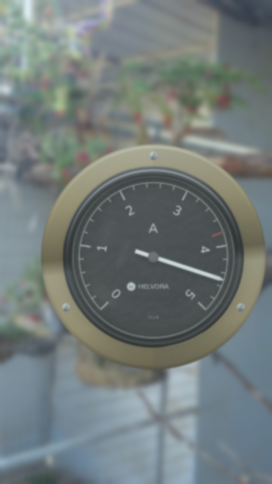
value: 4.5 (A)
